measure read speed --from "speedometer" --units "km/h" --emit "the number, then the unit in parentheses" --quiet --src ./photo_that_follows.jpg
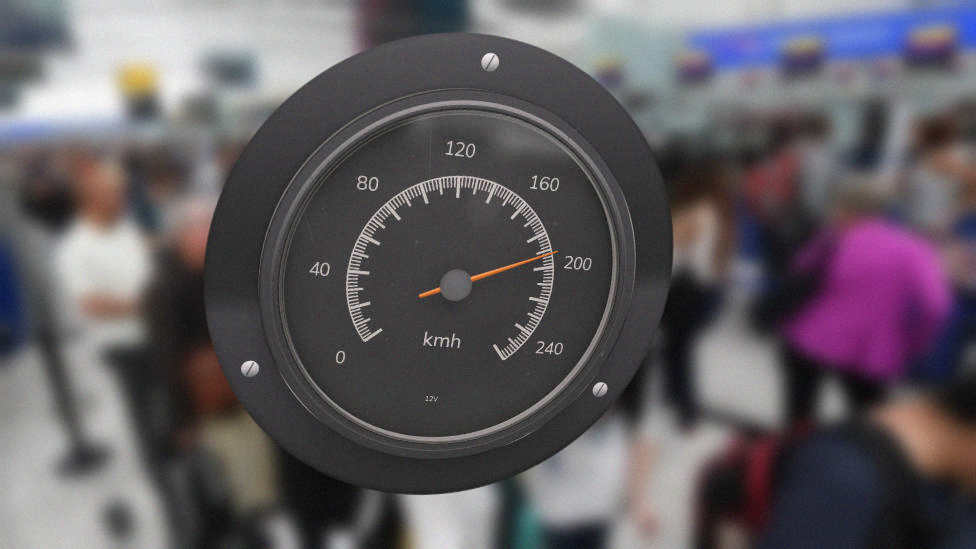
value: 190 (km/h)
